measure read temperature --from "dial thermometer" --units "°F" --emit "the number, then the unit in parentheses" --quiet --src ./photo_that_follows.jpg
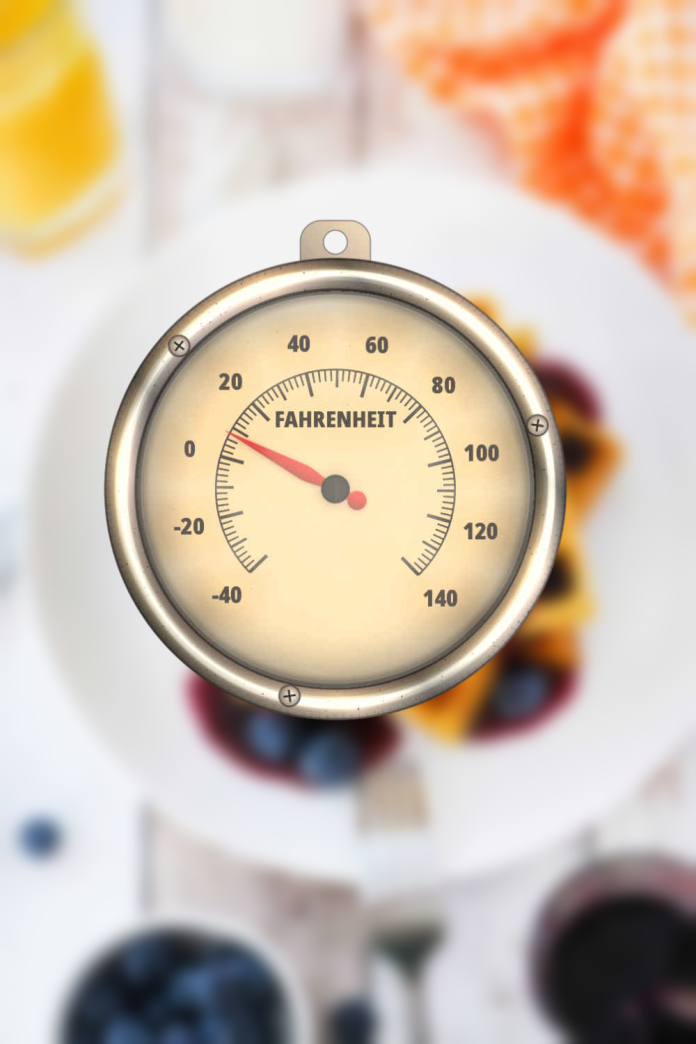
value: 8 (°F)
